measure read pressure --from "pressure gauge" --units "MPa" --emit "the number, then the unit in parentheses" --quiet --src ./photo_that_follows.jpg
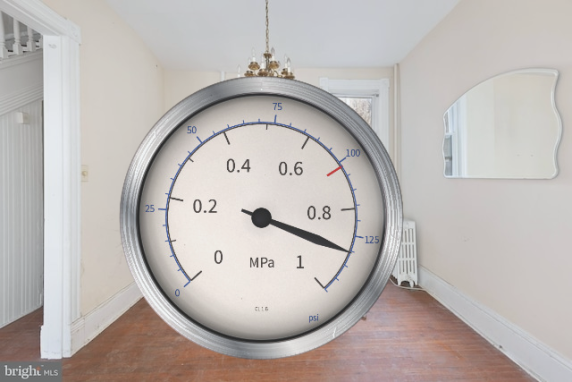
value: 0.9 (MPa)
